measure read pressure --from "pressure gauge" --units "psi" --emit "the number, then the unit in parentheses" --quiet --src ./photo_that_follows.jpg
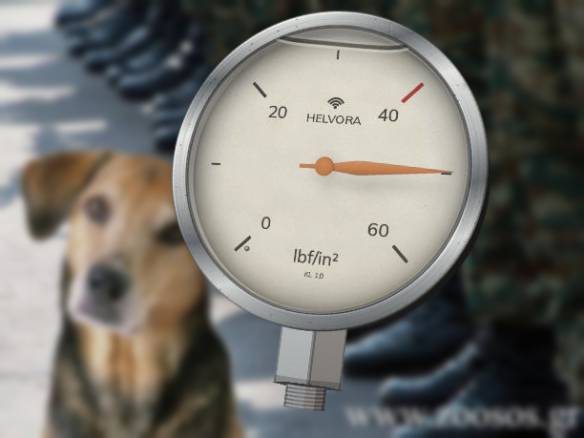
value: 50 (psi)
